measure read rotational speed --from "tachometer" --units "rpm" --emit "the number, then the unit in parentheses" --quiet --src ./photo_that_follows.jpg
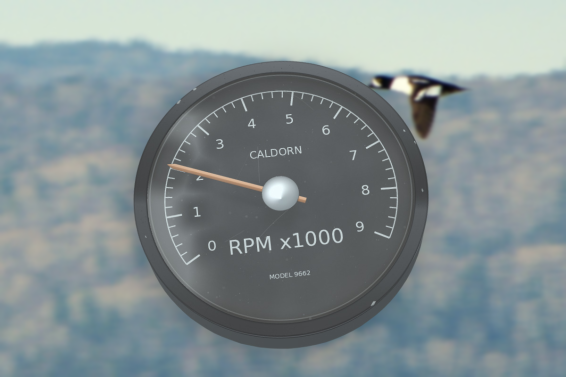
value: 2000 (rpm)
